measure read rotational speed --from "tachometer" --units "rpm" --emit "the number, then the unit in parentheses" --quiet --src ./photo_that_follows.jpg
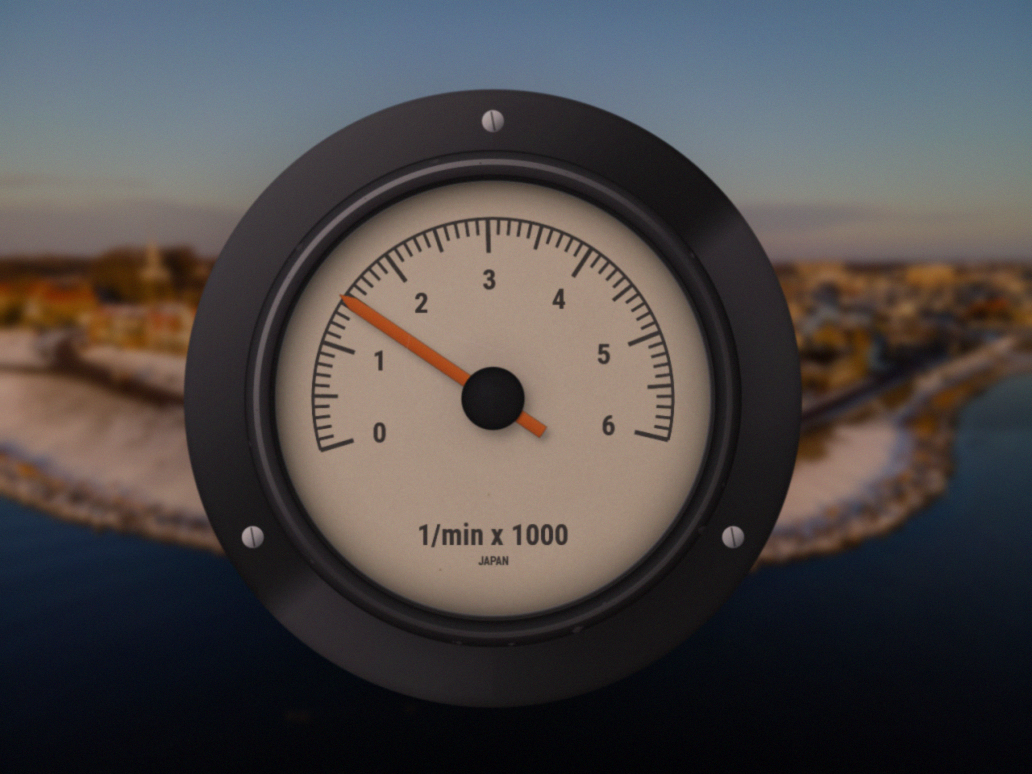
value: 1450 (rpm)
